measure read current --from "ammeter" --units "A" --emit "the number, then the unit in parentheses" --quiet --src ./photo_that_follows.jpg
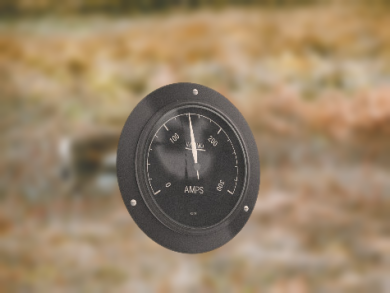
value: 140 (A)
